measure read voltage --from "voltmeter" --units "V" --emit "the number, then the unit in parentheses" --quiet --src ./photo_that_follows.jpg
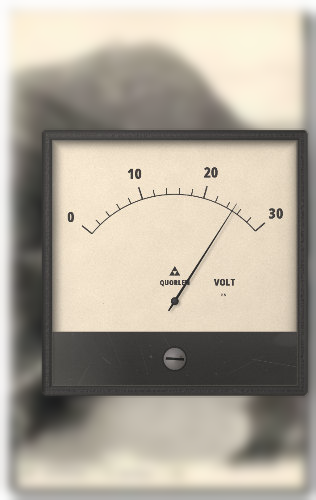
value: 25 (V)
